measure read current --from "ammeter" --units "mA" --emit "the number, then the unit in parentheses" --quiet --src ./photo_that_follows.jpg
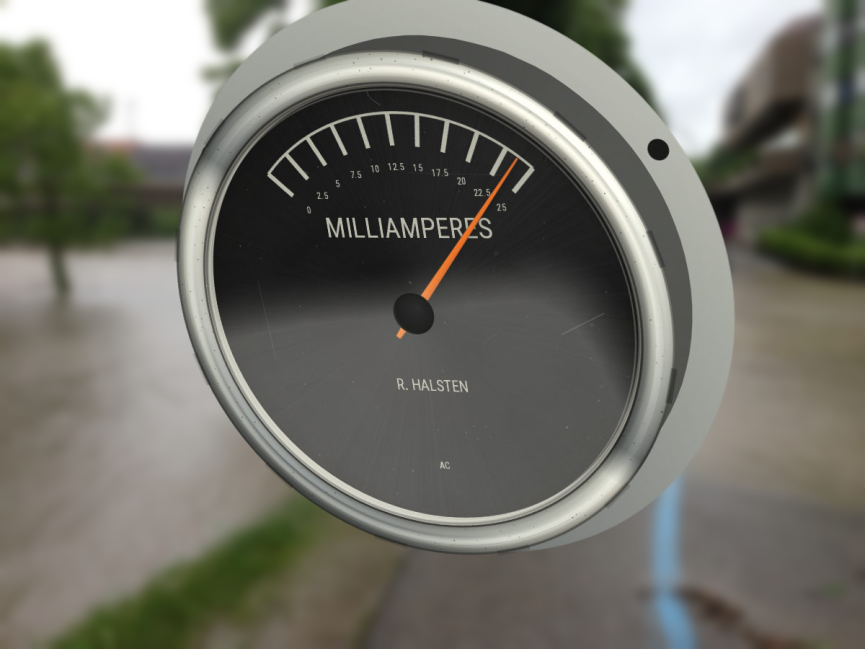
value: 23.75 (mA)
